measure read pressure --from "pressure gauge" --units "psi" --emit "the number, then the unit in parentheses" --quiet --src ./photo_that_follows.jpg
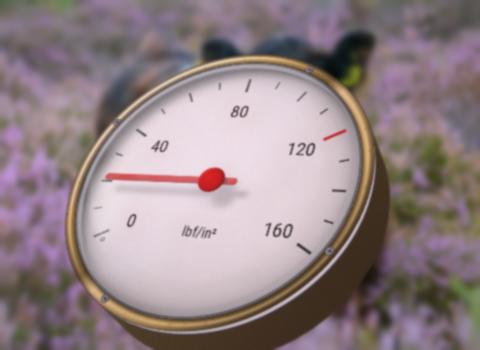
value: 20 (psi)
